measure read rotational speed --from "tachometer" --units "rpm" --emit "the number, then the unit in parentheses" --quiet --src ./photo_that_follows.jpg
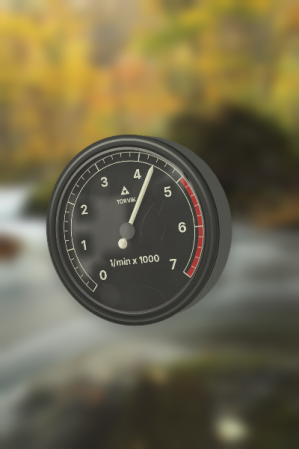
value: 4400 (rpm)
